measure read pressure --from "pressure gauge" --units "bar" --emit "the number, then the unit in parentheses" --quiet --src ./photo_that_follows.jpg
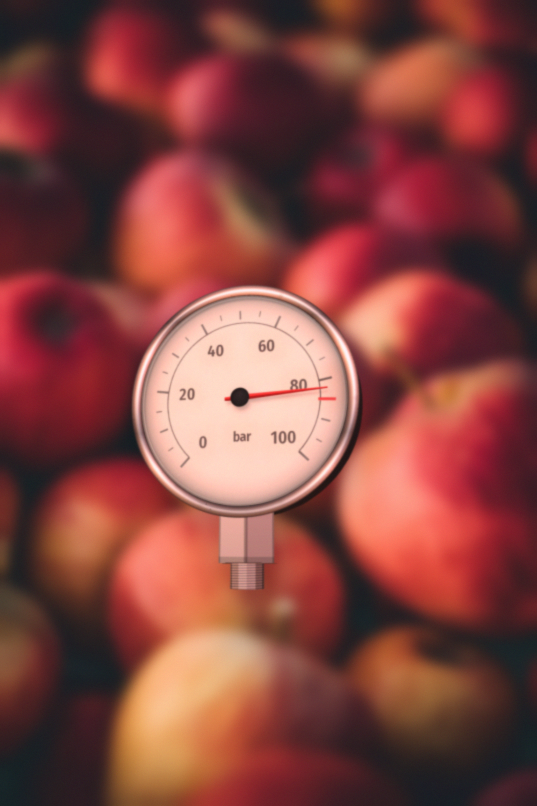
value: 82.5 (bar)
